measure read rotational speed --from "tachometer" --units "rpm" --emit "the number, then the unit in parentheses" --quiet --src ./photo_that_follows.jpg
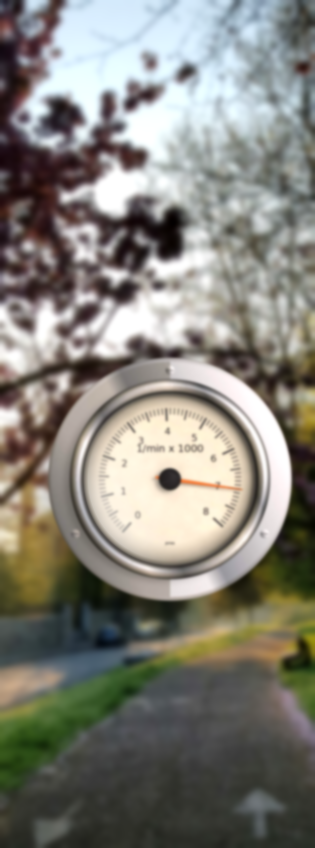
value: 7000 (rpm)
